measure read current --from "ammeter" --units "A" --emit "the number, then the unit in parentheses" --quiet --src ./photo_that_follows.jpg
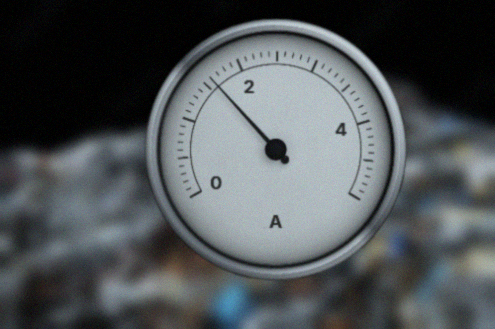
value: 1.6 (A)
